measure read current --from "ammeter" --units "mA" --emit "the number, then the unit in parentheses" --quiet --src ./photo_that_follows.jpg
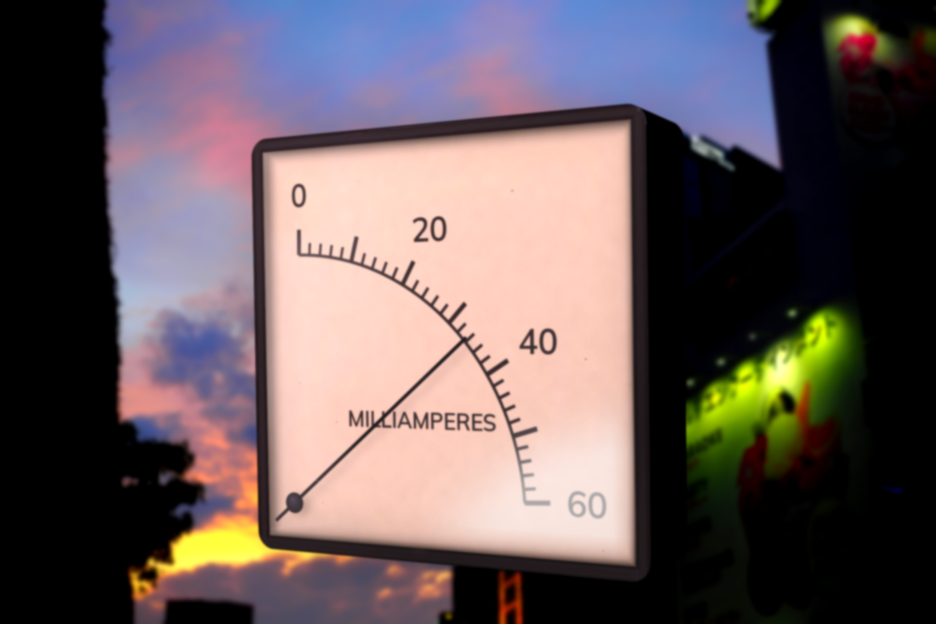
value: 34 (mA)
